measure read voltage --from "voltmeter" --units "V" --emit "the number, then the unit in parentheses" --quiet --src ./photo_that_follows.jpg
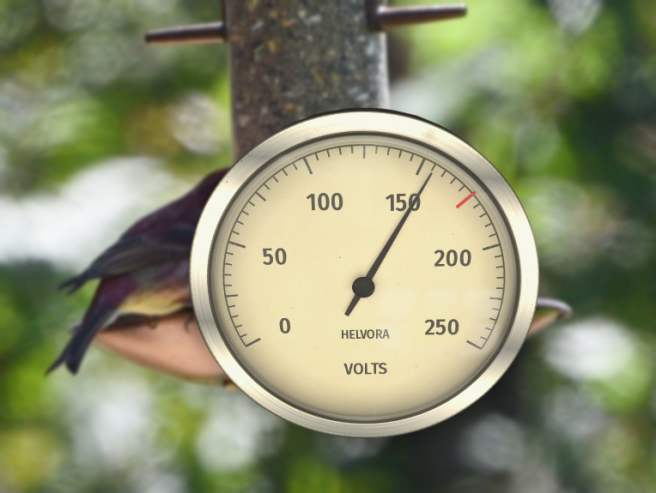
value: 155 (V)
